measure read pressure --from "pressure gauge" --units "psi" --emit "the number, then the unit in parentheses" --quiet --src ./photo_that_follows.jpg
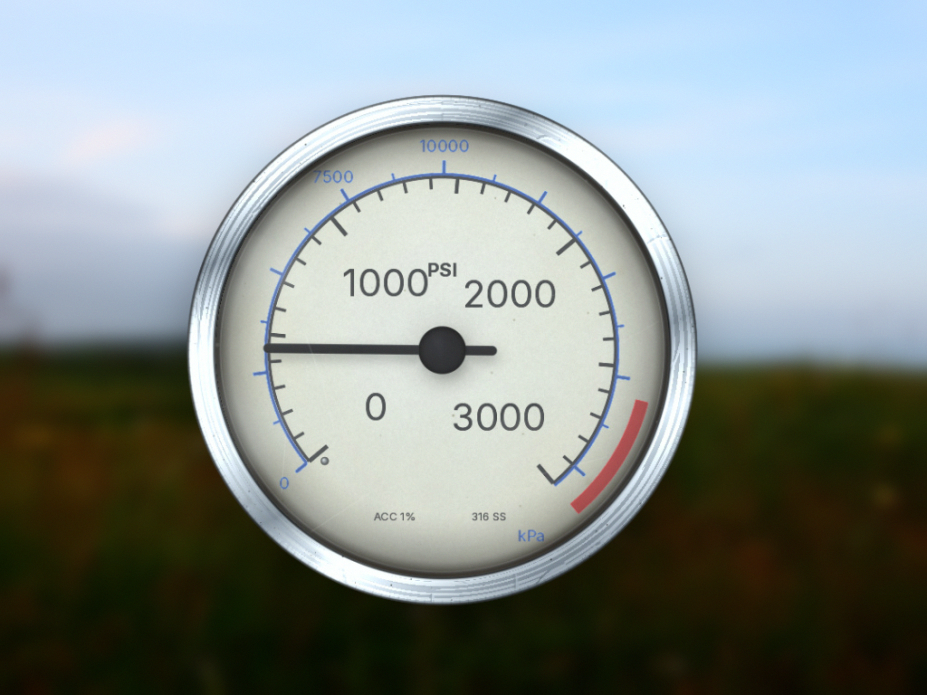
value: 450 (psi)
